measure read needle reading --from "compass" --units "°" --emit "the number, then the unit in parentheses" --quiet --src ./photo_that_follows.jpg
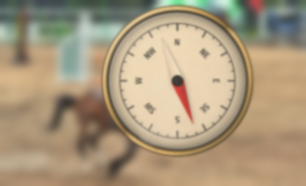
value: 160 (°)
